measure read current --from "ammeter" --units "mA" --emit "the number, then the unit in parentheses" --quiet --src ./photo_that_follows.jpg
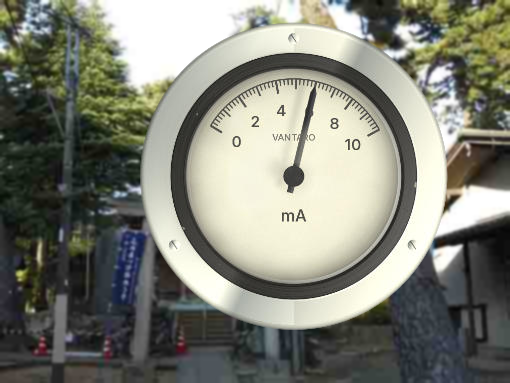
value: 6 (mA)
